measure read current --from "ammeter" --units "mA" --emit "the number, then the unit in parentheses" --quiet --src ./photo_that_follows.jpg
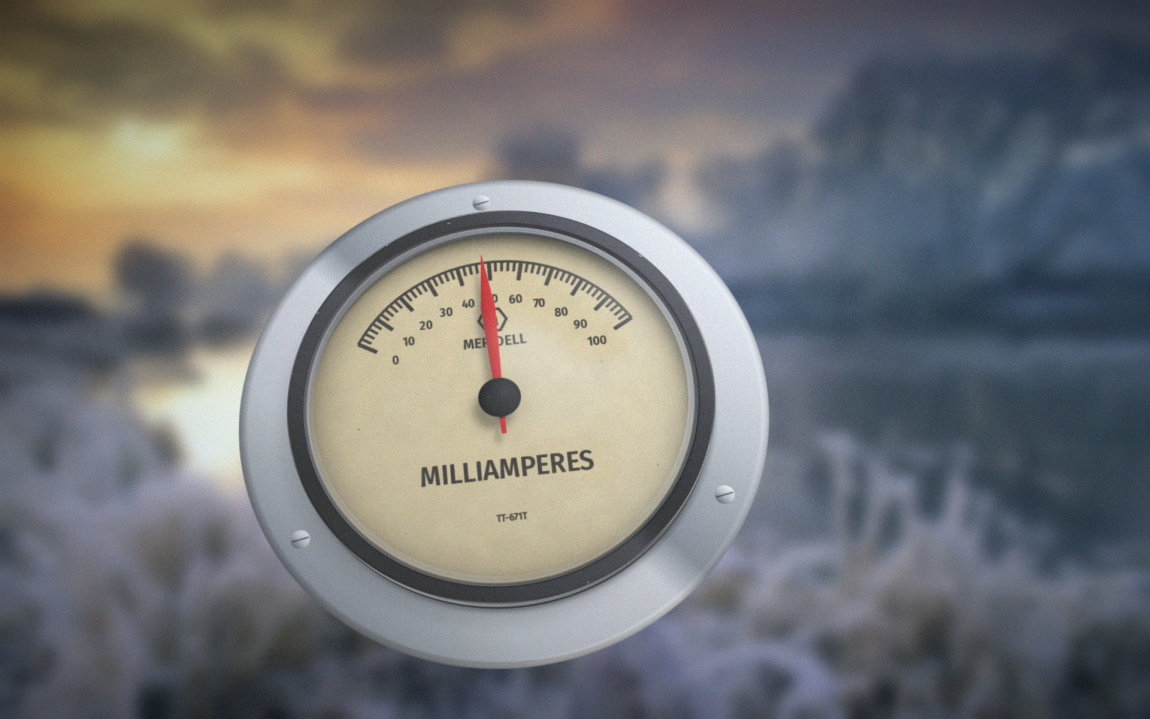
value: 48 (mA)
